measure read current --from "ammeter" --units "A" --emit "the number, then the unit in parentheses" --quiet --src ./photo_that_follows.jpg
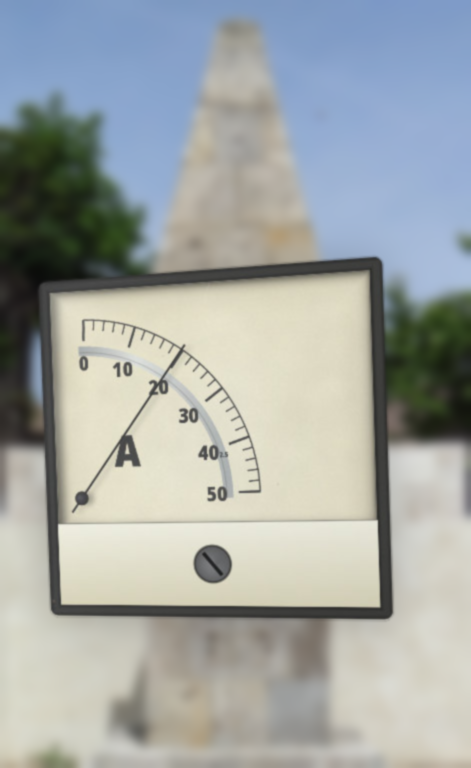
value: 20 (A)
